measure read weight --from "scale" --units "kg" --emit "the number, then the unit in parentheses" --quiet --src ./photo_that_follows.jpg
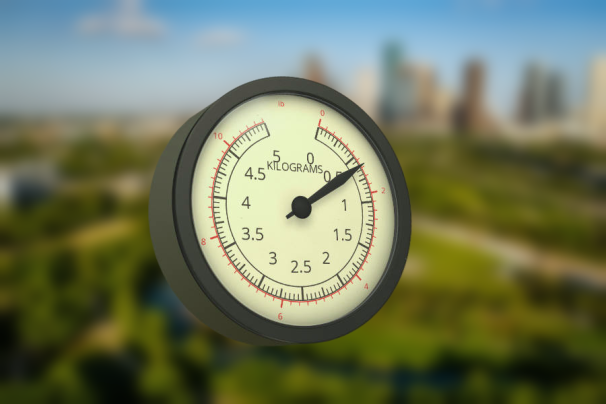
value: 0.6 (kg)
